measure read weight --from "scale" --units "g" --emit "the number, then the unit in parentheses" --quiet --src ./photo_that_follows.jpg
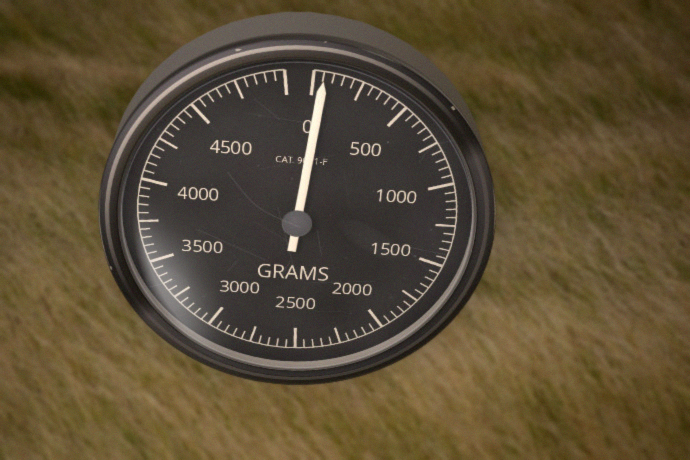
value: 50 (g)
